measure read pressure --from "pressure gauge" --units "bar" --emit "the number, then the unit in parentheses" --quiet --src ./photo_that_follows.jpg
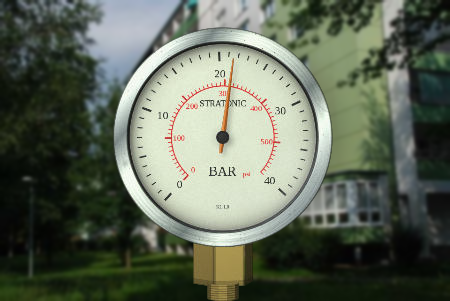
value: 21.5 (bar)
